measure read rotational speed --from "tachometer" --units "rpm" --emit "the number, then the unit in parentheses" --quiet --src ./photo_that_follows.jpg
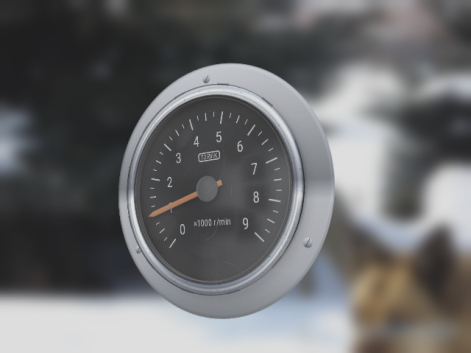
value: 1000 (rpm)
